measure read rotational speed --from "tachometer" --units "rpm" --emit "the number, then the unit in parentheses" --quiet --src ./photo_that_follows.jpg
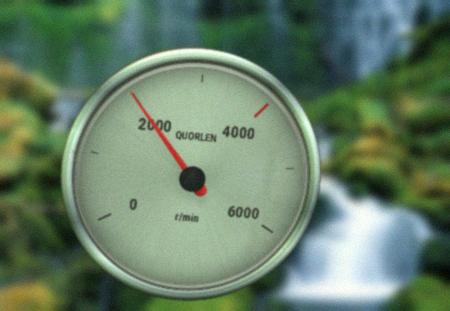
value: 2000 (rpm)
